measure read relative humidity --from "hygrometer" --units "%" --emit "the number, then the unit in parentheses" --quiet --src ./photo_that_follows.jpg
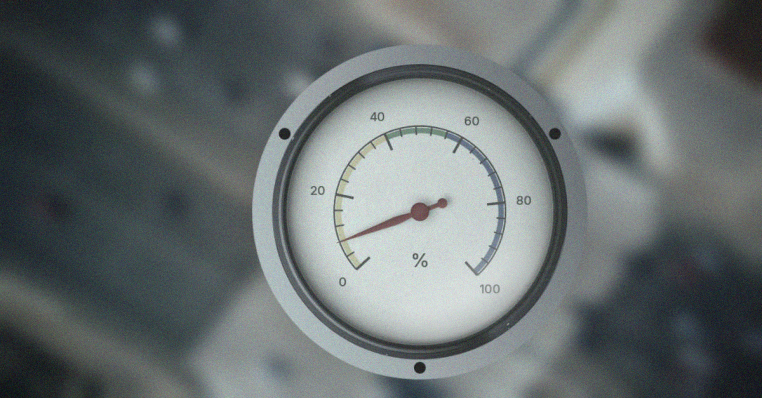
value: 8 (%)
